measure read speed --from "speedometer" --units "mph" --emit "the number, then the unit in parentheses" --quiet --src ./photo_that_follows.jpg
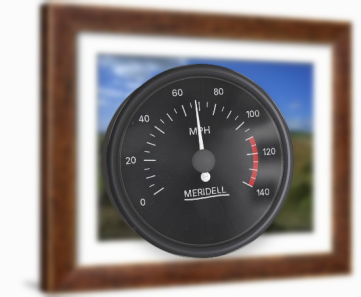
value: 67.5 (mph)
